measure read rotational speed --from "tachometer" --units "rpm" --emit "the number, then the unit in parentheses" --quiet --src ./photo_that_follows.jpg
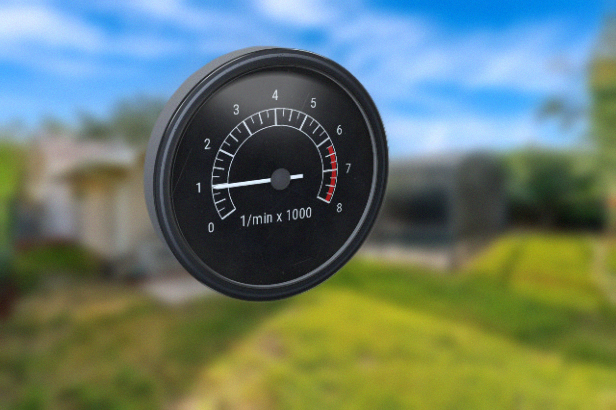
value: 1000 (rpm)
